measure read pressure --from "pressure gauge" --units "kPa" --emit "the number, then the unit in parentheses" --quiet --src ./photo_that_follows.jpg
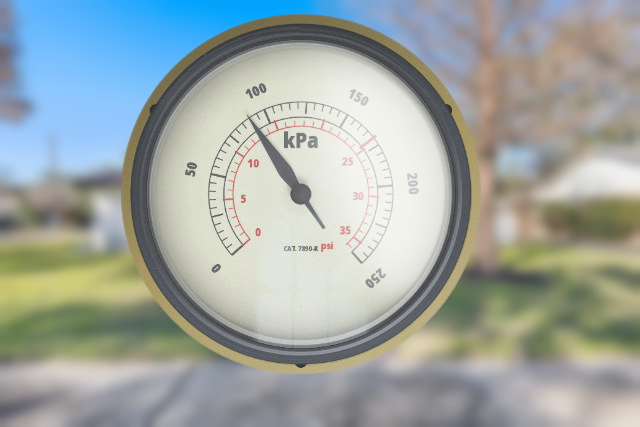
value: 90 (kPa)
